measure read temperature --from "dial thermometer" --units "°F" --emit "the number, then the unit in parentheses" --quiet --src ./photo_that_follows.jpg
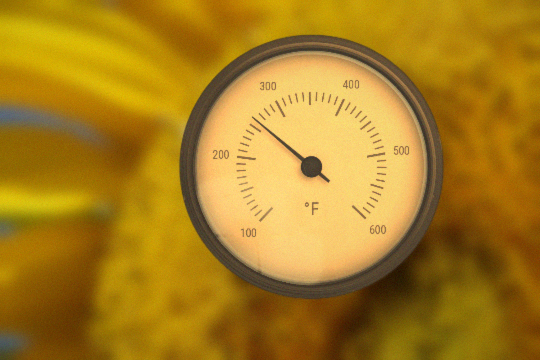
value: 260 (°F)
